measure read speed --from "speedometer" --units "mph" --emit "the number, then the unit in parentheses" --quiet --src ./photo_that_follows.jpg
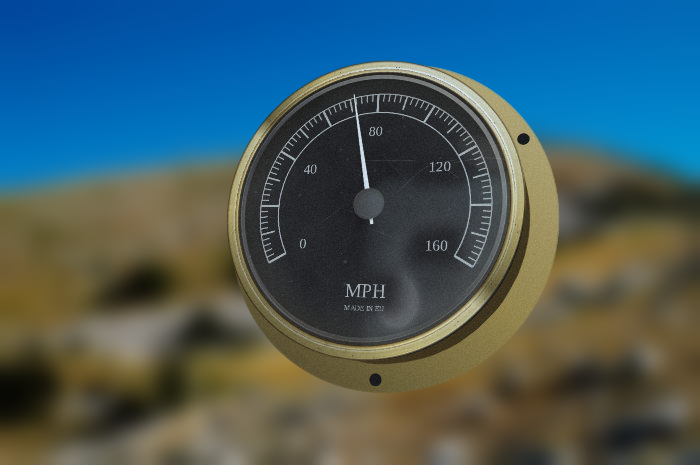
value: 72 (mph)
